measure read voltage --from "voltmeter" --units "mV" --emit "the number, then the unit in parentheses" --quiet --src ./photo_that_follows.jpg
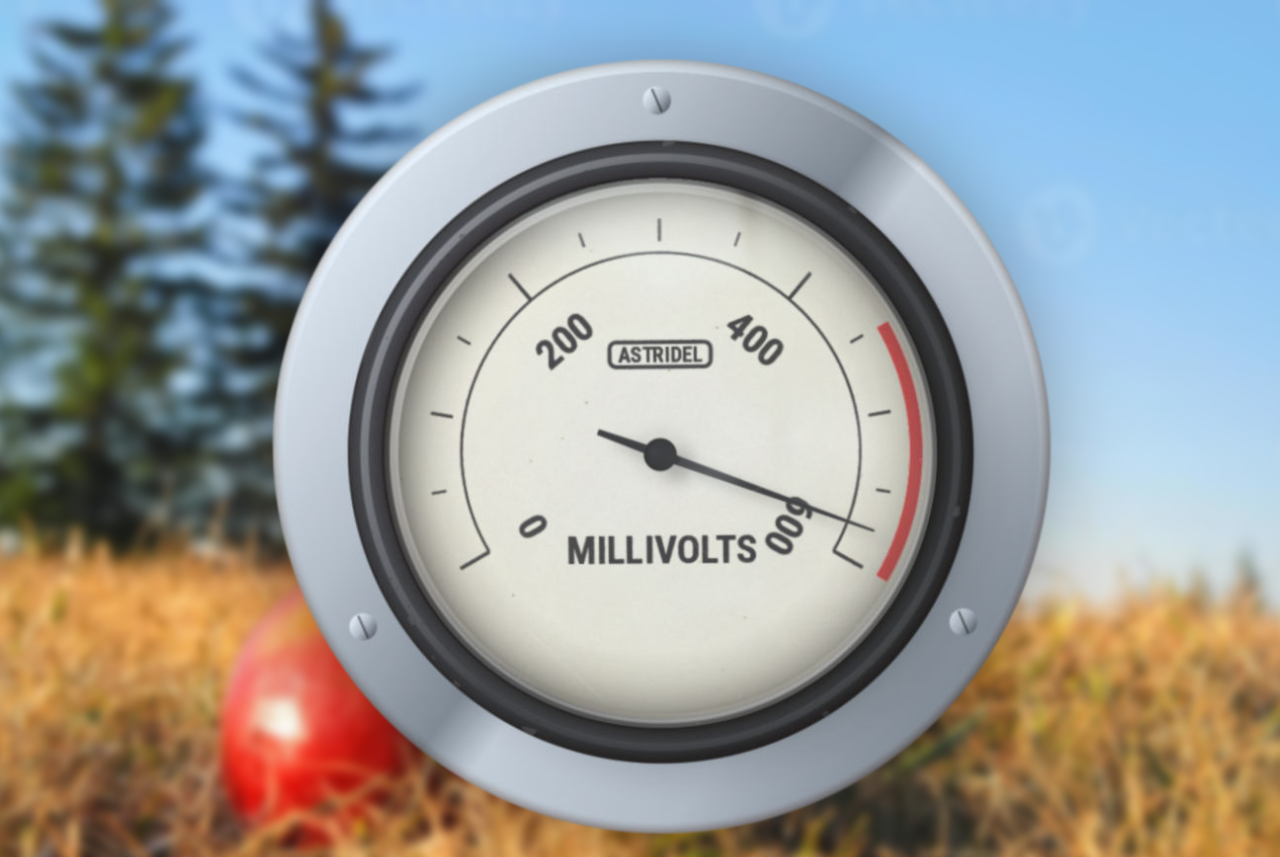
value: 575 (mV)
